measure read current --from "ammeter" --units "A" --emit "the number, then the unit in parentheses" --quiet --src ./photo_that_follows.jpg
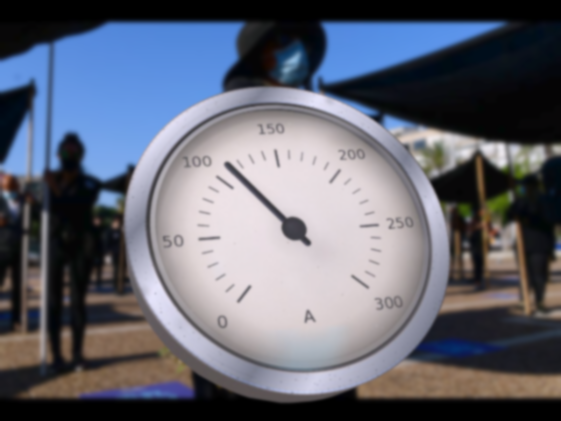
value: 110 (A)
